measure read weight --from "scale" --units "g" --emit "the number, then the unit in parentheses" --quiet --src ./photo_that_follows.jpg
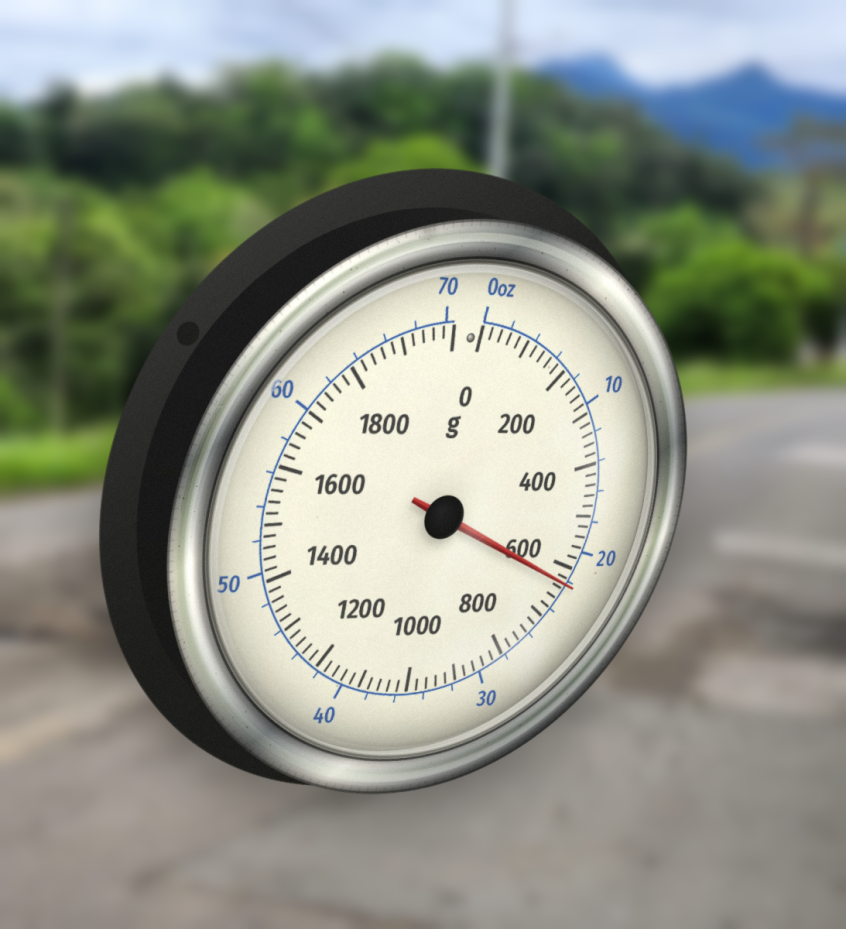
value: 630 (g)
